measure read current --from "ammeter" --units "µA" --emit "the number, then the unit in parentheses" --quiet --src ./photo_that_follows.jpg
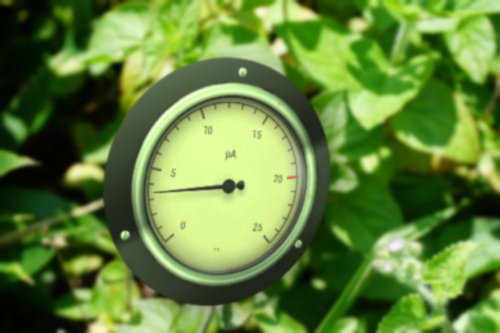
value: 3.5 (µA)
